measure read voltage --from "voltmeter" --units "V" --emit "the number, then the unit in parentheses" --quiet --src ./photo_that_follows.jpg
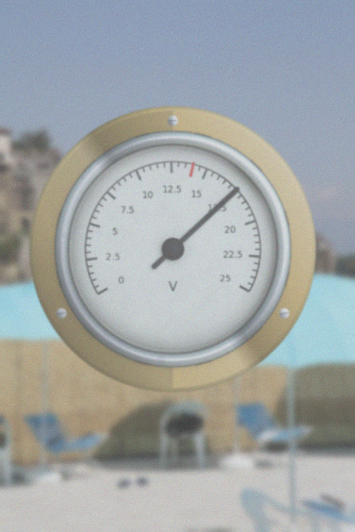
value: 17.5 (V)
